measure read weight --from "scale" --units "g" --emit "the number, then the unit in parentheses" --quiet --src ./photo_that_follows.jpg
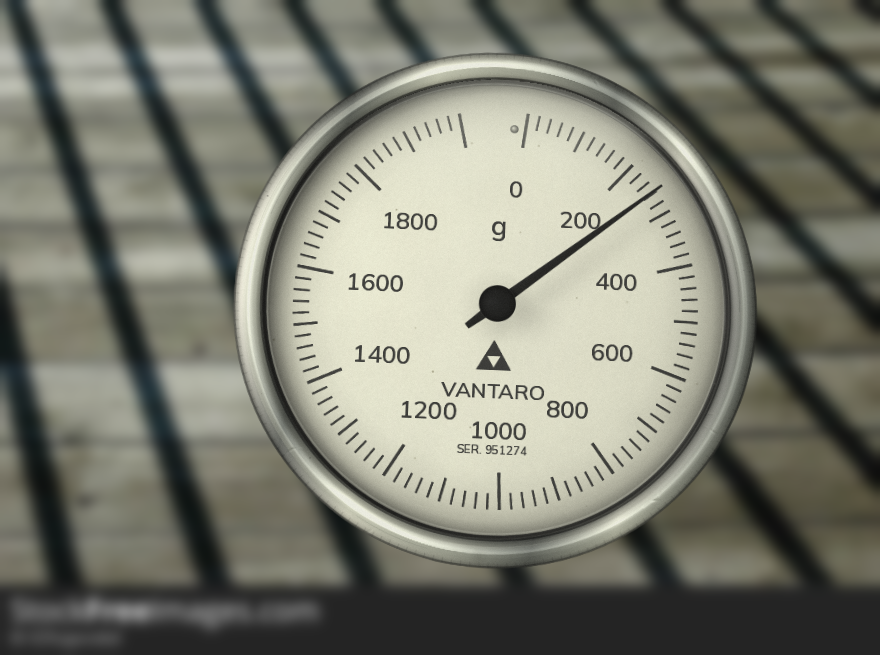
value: 260 (g)
